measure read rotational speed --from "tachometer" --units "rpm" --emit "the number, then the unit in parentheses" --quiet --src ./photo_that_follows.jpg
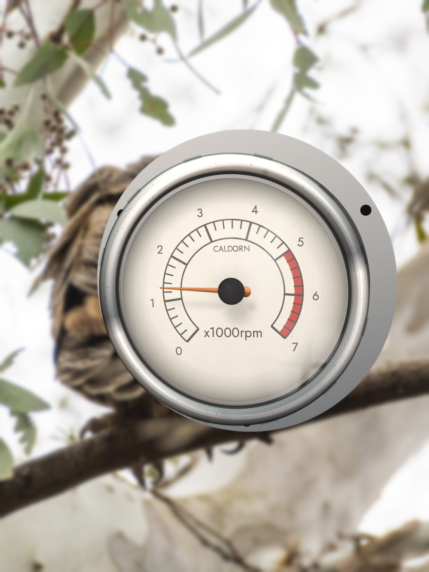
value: 1300 (rpm)
